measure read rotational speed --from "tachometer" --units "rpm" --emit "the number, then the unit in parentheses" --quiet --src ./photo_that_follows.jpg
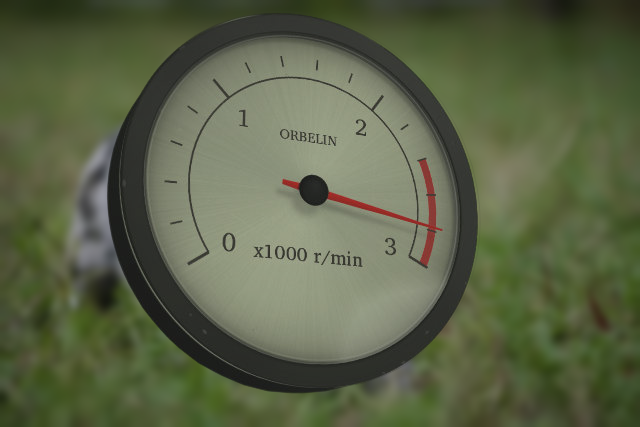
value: 2800 (rpm)
